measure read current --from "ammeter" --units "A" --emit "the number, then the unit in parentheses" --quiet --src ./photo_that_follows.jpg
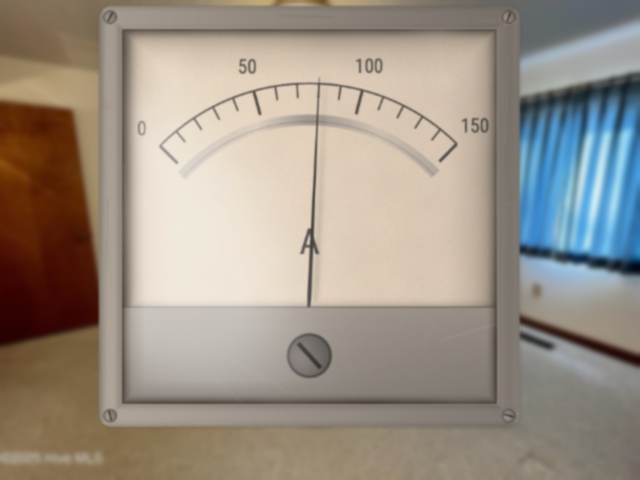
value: 80 (A)
